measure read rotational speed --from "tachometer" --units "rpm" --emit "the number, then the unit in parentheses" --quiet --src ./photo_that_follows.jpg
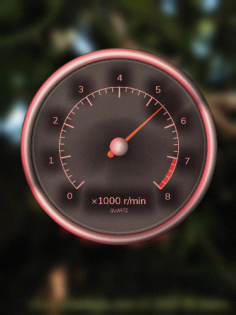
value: 5400 (rpm)
